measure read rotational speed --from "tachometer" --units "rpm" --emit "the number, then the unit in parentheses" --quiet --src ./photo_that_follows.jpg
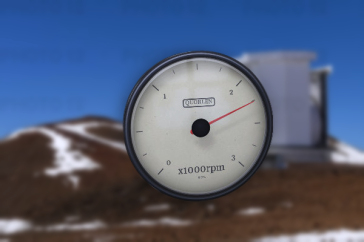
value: 2250 (rpm)
